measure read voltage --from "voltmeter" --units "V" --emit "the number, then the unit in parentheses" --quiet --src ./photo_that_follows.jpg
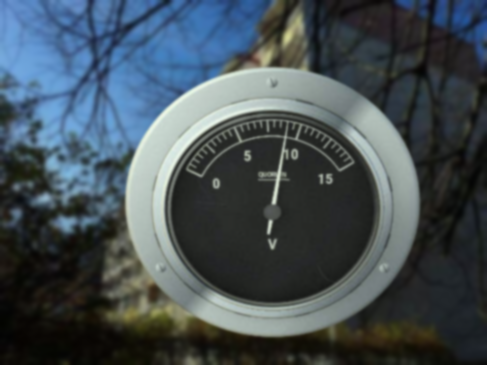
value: 9 (V)
